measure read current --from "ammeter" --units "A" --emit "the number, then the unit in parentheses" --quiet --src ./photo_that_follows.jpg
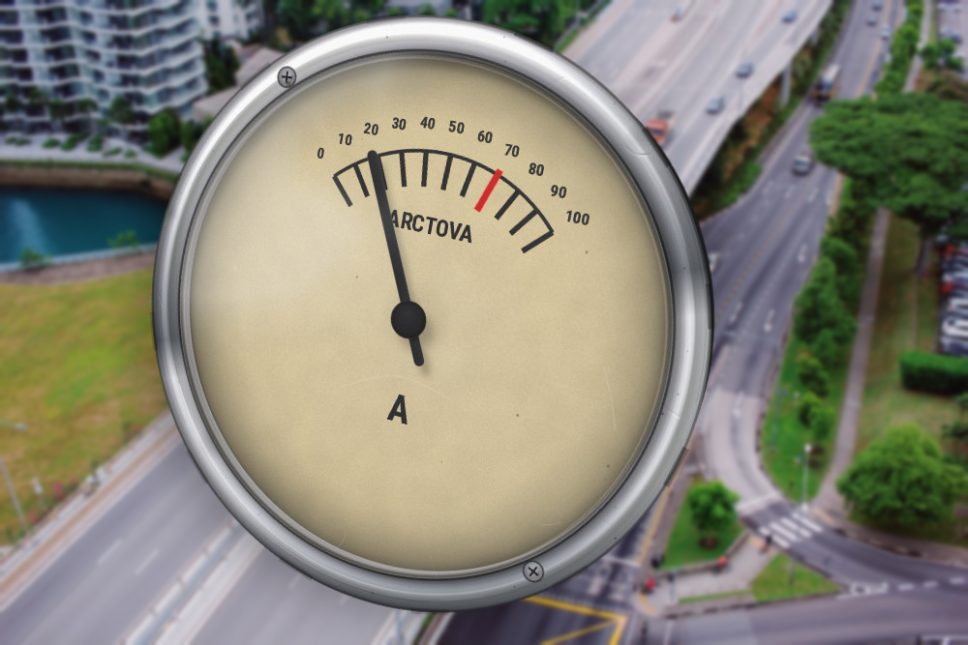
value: 20 (A)
